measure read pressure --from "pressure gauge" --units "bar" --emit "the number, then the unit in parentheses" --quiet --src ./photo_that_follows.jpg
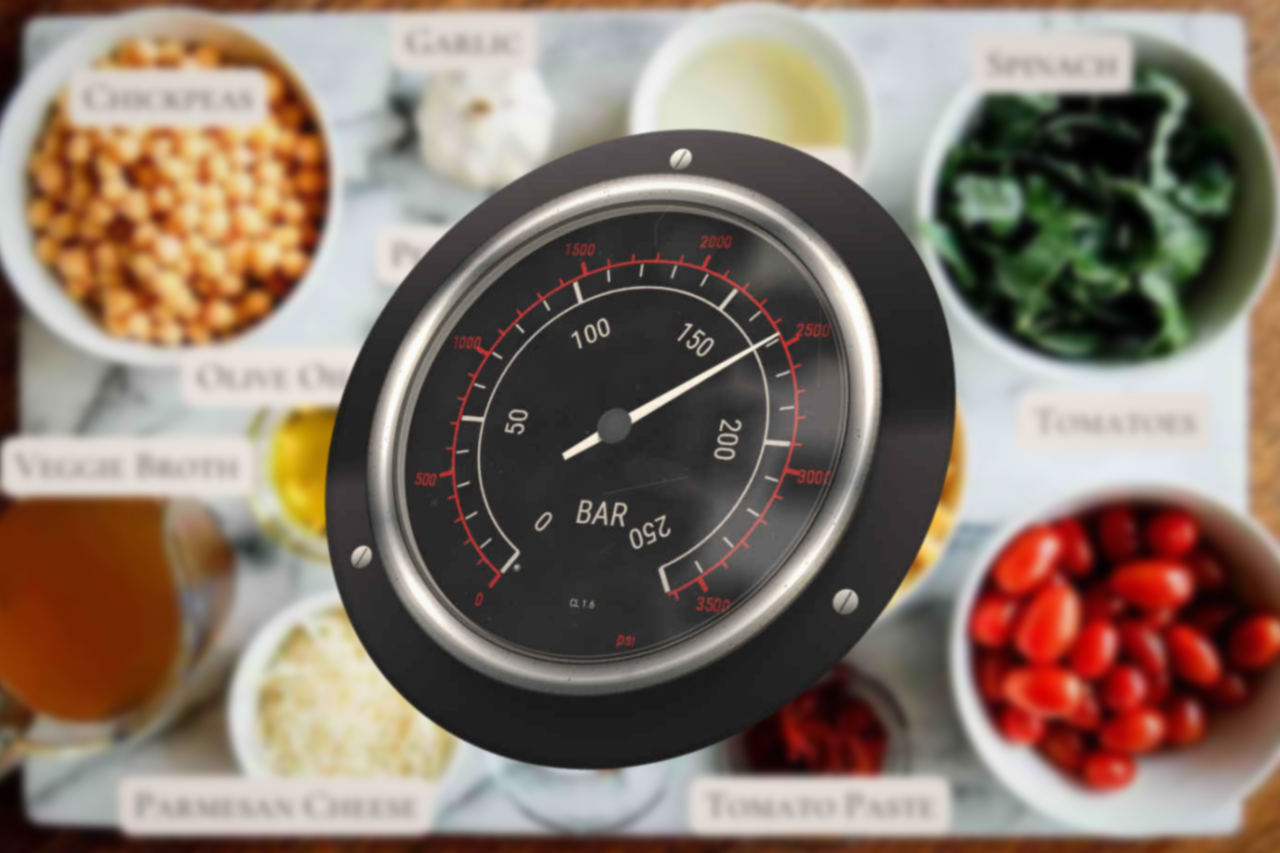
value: 170 (bar)
